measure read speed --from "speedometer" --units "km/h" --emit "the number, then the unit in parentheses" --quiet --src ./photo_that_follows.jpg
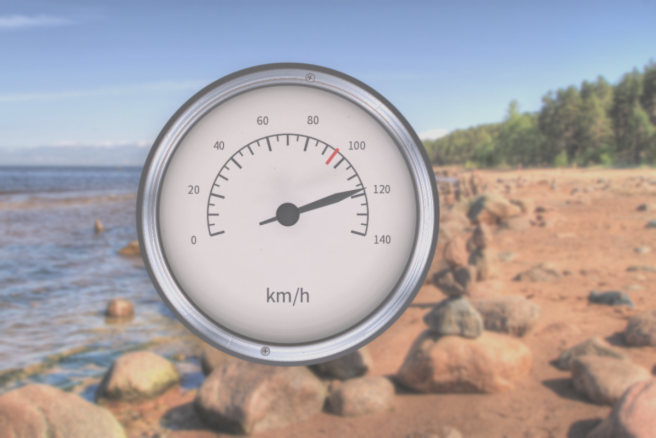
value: 117.5 (km/h)
